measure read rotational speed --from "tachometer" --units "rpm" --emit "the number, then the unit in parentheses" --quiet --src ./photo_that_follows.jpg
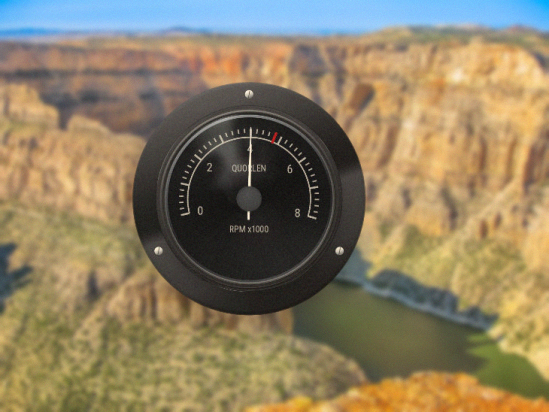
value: 4000 (rpm)
